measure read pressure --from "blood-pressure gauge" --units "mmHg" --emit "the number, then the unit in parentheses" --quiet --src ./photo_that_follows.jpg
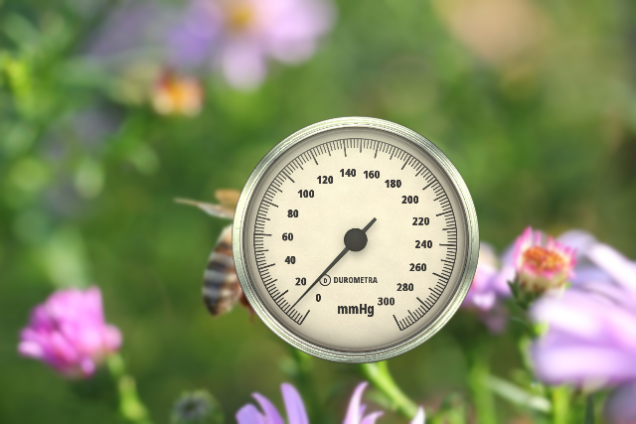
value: 10 (mmHg)
